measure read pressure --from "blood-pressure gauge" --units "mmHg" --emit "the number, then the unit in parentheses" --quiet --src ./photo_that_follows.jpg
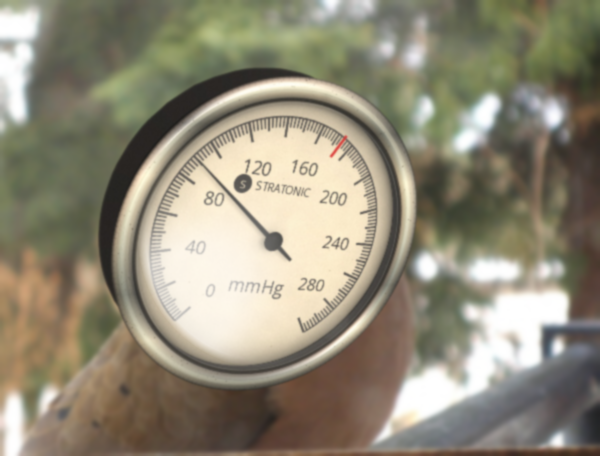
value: 90 (mmHg)
